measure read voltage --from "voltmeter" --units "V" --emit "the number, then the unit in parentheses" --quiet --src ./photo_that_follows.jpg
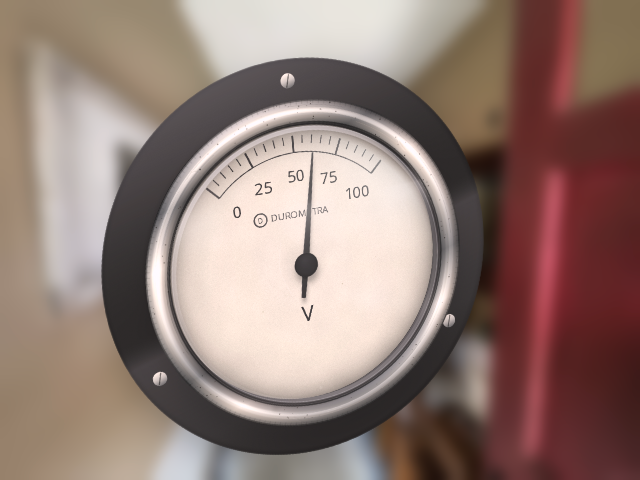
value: 60 (V)
